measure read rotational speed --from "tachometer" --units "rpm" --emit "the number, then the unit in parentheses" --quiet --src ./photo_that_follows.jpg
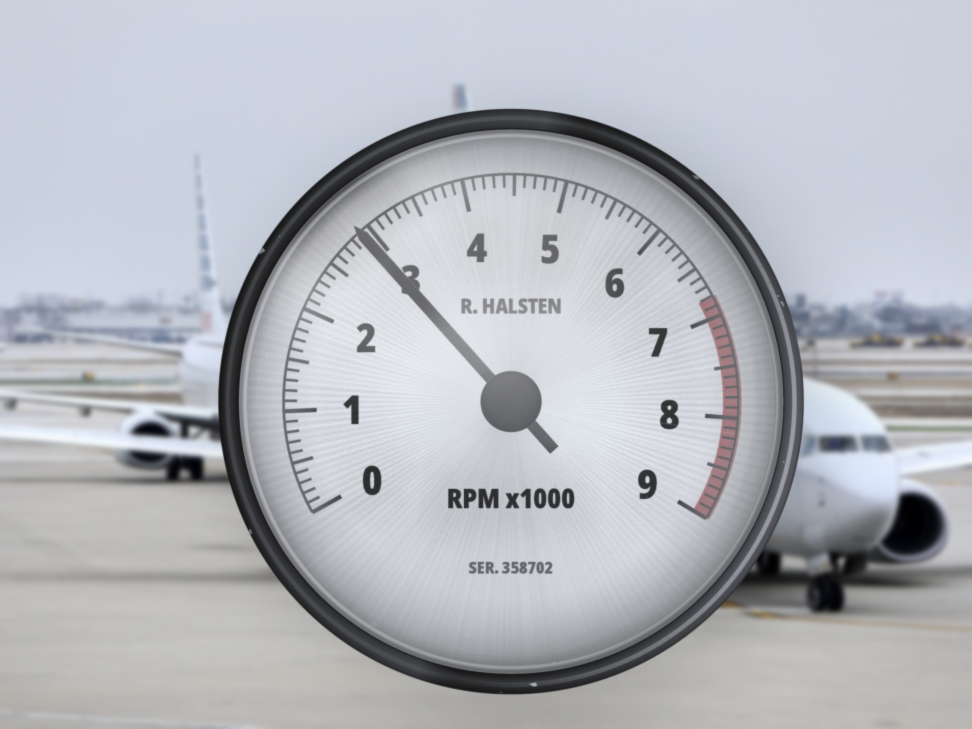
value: 2900 (rpm)
